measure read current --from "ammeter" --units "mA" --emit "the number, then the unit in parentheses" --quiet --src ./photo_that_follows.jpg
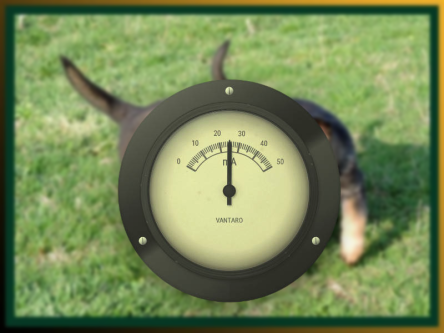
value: 25 (mA)
